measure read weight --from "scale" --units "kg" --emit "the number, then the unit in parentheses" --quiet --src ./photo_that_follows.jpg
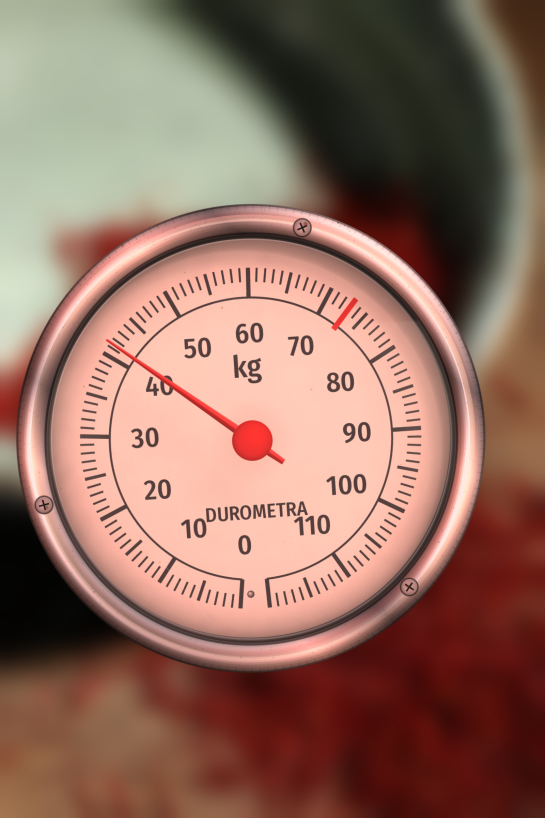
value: 41.5 (kg)
